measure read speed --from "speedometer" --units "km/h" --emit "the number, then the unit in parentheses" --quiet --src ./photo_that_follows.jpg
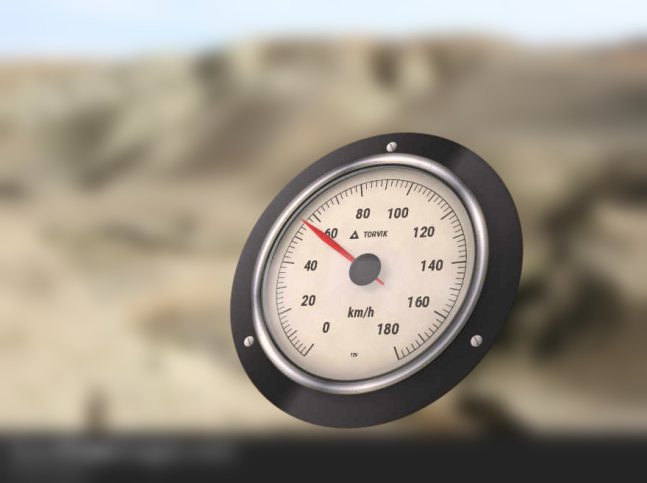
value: 56 (km/h)
